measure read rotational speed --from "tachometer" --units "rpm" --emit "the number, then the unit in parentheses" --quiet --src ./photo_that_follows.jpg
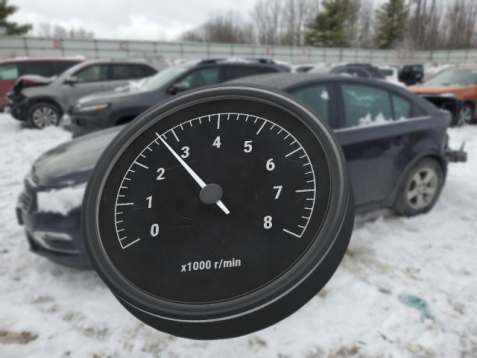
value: 2700 (rpm)
